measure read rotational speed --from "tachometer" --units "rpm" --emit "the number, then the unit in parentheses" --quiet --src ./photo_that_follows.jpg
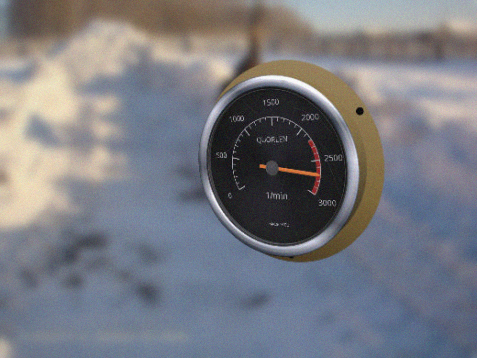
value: 2700 (rpm)
